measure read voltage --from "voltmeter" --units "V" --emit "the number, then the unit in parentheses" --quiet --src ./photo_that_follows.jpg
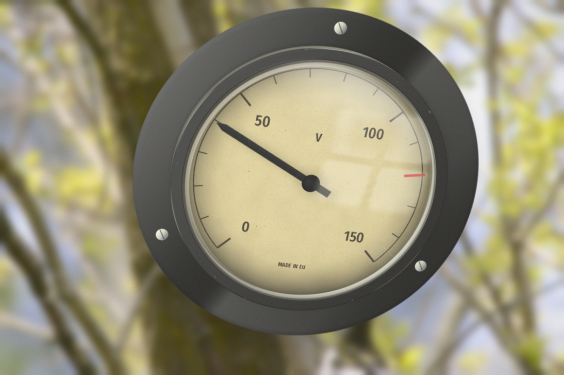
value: 40 (V)
